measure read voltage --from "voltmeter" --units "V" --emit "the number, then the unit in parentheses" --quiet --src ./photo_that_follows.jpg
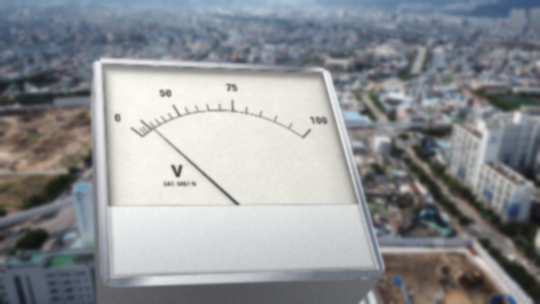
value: 25 (V)
